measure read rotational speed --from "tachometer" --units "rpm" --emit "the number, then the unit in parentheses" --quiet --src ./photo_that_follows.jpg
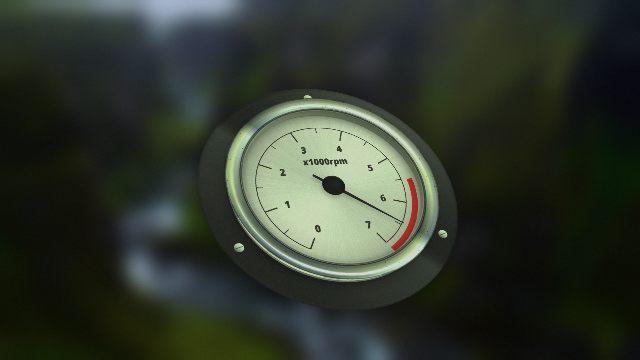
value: 6500 (rpm)
